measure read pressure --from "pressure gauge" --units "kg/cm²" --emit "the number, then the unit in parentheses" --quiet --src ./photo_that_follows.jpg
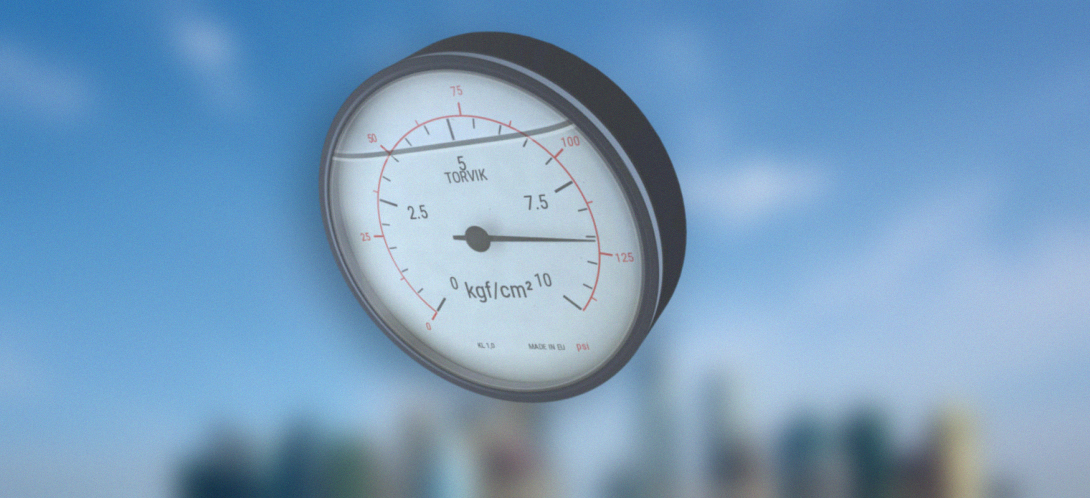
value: 8.5 (kg/cm²)
